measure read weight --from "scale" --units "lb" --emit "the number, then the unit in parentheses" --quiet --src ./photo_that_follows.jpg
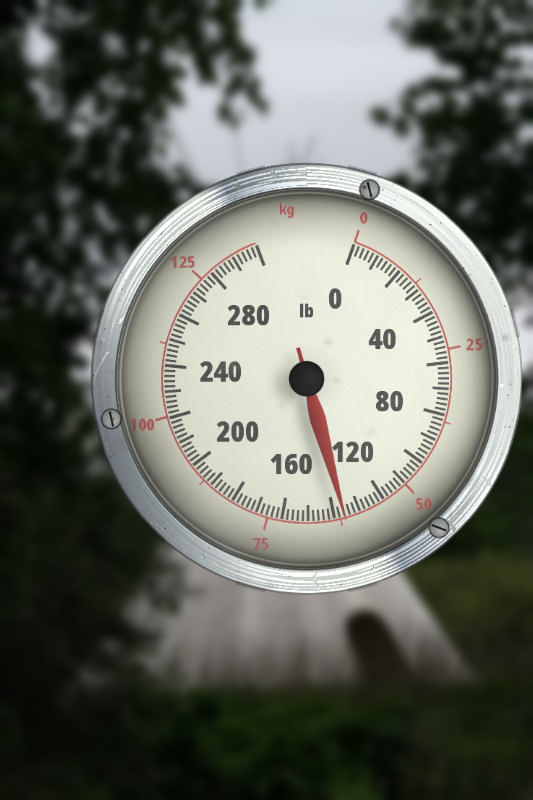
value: 136 (lb)
